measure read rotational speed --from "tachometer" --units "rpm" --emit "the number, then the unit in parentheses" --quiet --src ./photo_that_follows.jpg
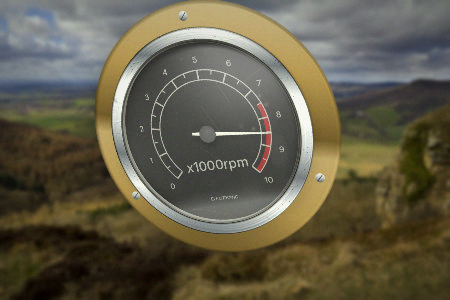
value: 8500 (rpm)
